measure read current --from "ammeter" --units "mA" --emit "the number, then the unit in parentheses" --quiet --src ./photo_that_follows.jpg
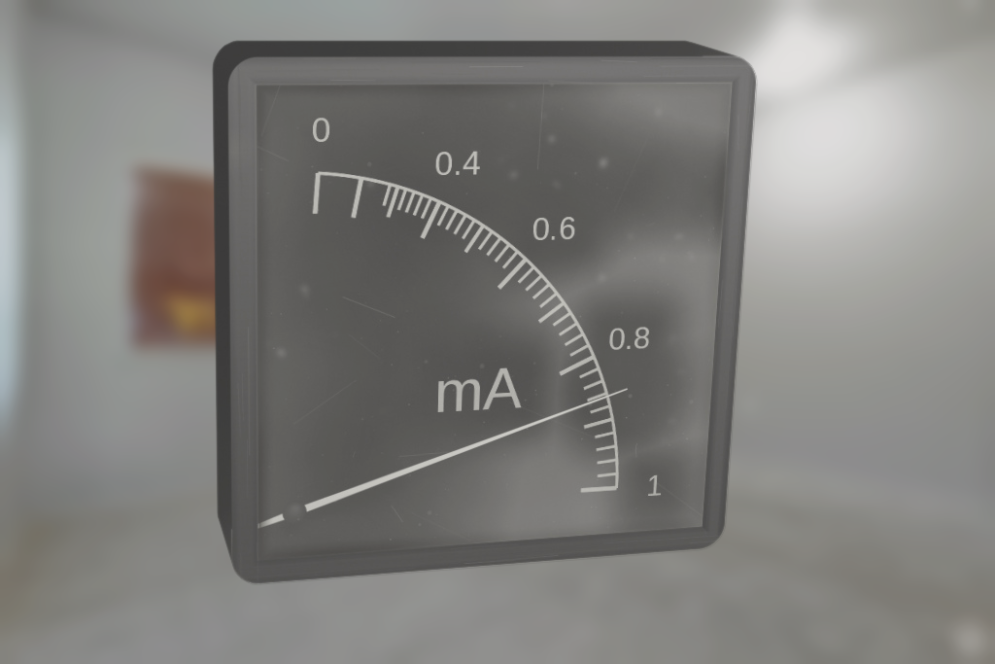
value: 0.86 (mA)
